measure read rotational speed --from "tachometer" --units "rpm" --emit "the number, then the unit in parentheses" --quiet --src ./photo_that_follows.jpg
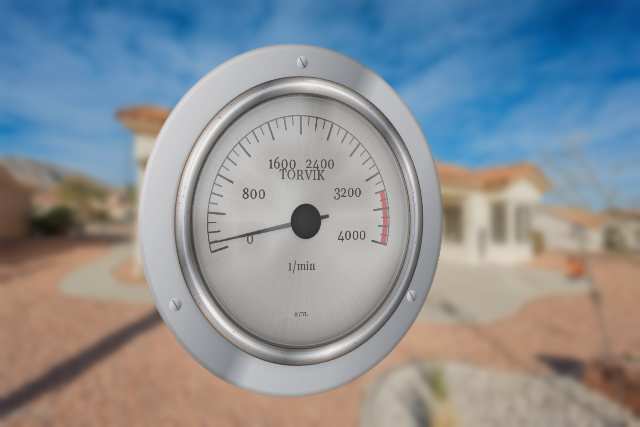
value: 100 (rpm)
